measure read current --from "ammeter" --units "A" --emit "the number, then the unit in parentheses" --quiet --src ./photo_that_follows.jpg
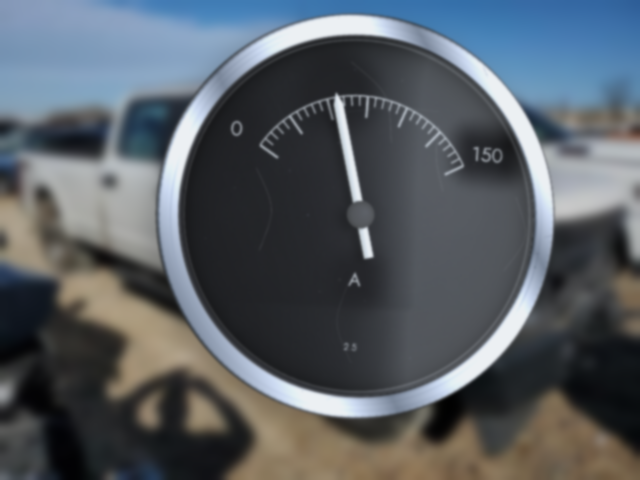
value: 55 (A)
